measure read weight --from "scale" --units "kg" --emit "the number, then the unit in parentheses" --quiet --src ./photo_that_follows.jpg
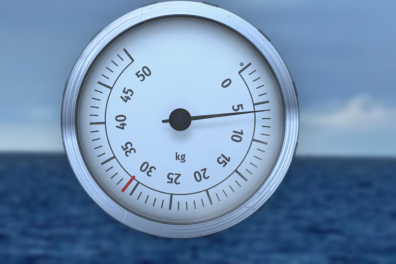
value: 6 (kg)
